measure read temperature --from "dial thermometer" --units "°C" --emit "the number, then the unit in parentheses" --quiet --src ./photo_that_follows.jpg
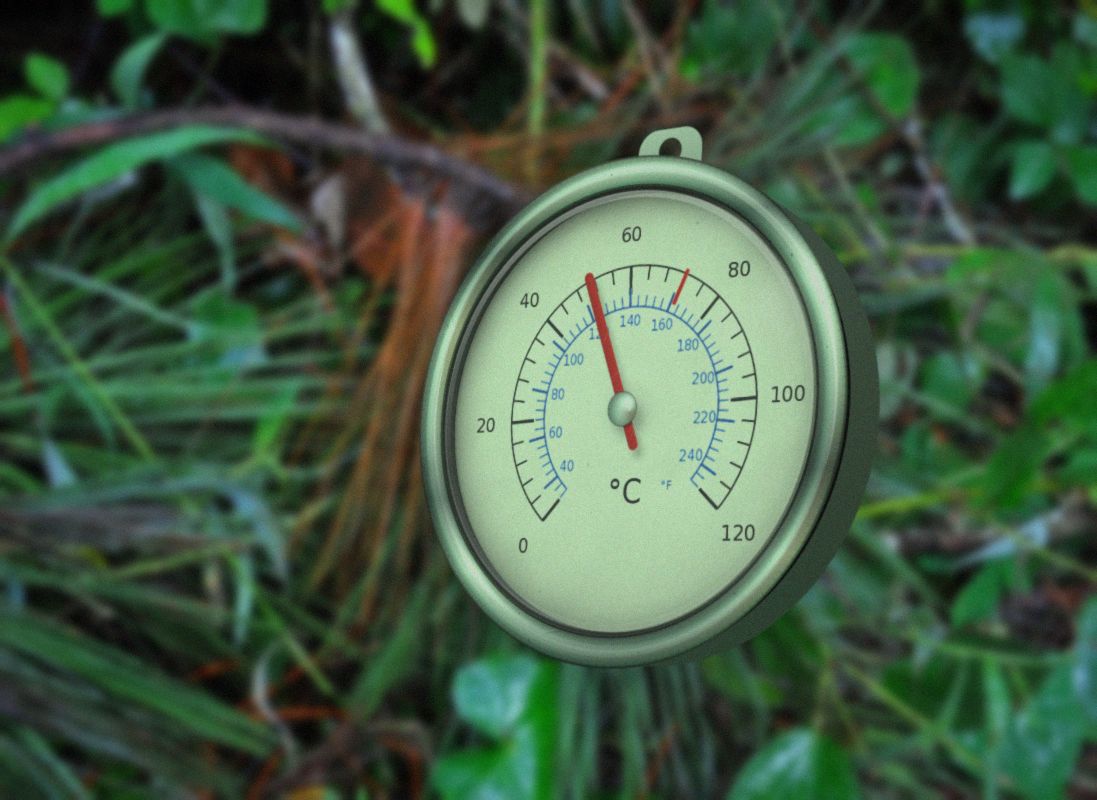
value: 52 (°C)
